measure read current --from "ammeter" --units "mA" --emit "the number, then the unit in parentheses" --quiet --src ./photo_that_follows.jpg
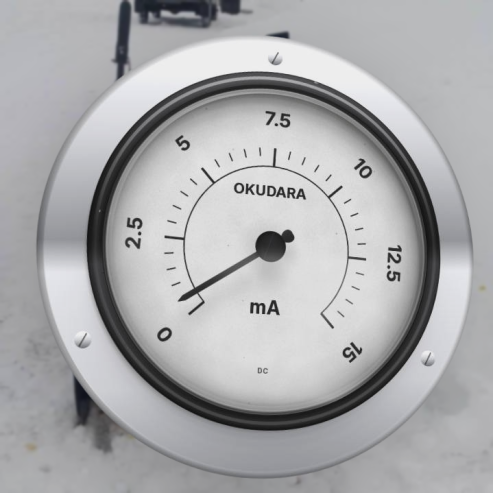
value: 0.5 (mA)
